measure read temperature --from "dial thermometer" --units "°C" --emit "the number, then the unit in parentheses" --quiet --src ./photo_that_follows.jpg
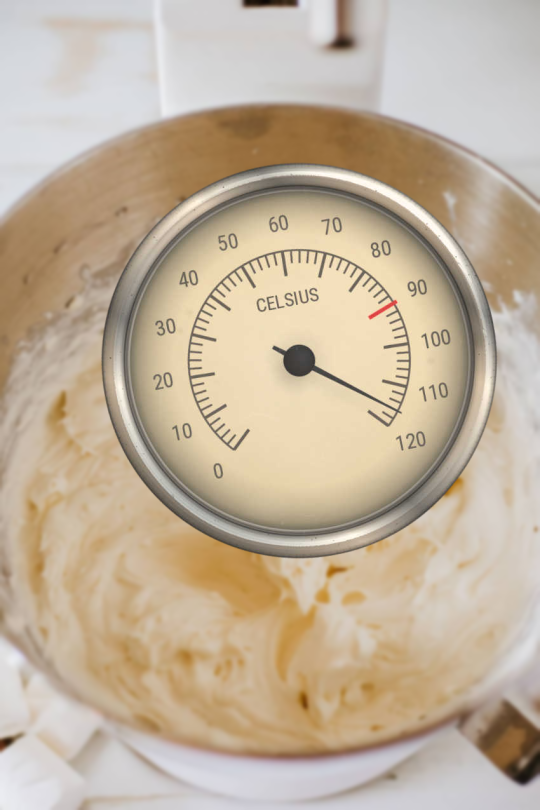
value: 116 (°C)
